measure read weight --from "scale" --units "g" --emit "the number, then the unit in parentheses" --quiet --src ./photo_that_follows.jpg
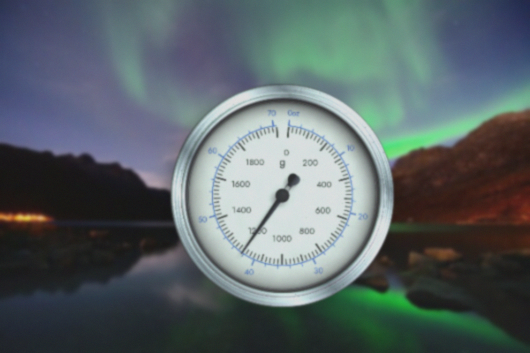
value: 1200 (g)
